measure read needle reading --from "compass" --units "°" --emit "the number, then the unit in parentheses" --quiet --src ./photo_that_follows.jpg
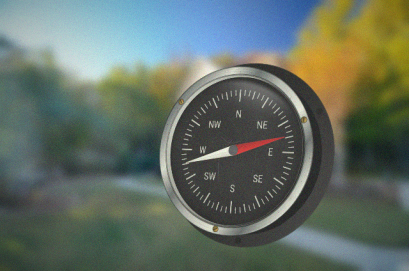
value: 75 (°)
